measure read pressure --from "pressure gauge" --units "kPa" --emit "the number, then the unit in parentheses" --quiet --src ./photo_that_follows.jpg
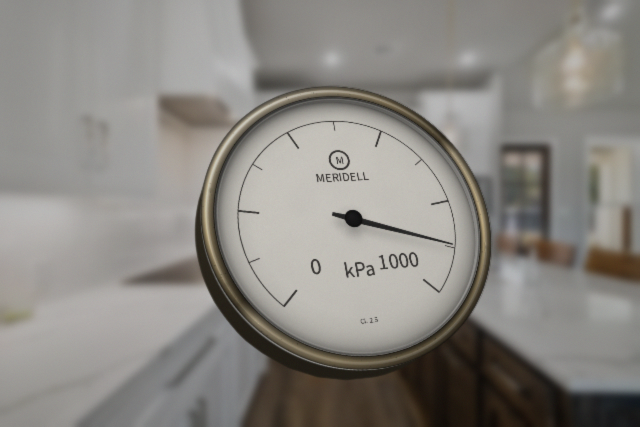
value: 900 (kPa)
